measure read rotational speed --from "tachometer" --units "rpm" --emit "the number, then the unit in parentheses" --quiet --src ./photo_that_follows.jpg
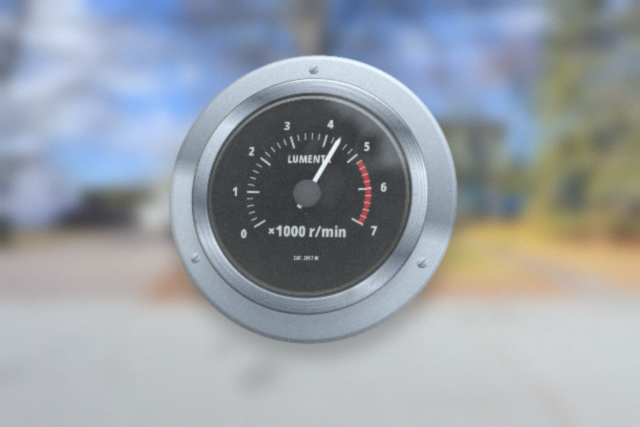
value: 4400 (rpm)
